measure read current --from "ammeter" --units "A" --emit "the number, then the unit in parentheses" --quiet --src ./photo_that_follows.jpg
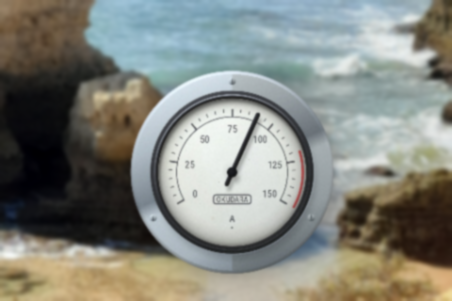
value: 90 (A)
